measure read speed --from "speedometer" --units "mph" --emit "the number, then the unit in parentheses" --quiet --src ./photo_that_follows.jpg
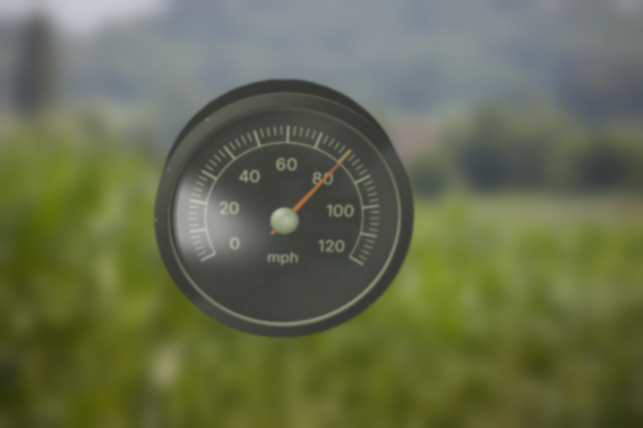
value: 80 (mph)
